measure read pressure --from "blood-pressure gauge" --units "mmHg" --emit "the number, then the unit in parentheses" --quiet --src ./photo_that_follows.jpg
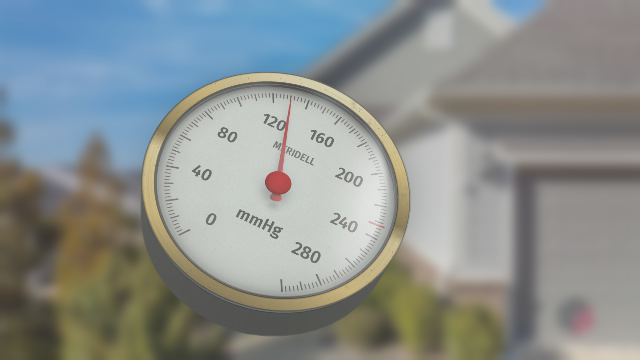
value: 130 (mmHg)
